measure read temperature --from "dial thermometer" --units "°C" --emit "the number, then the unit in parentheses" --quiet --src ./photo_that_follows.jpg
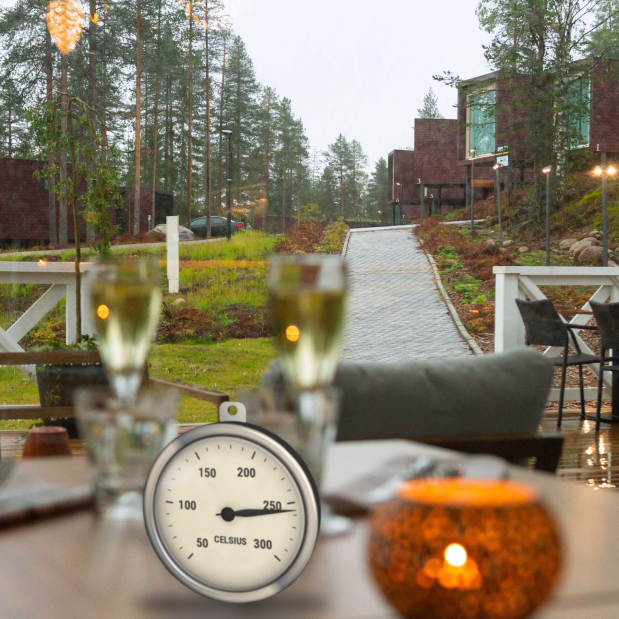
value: 255 (°C)
